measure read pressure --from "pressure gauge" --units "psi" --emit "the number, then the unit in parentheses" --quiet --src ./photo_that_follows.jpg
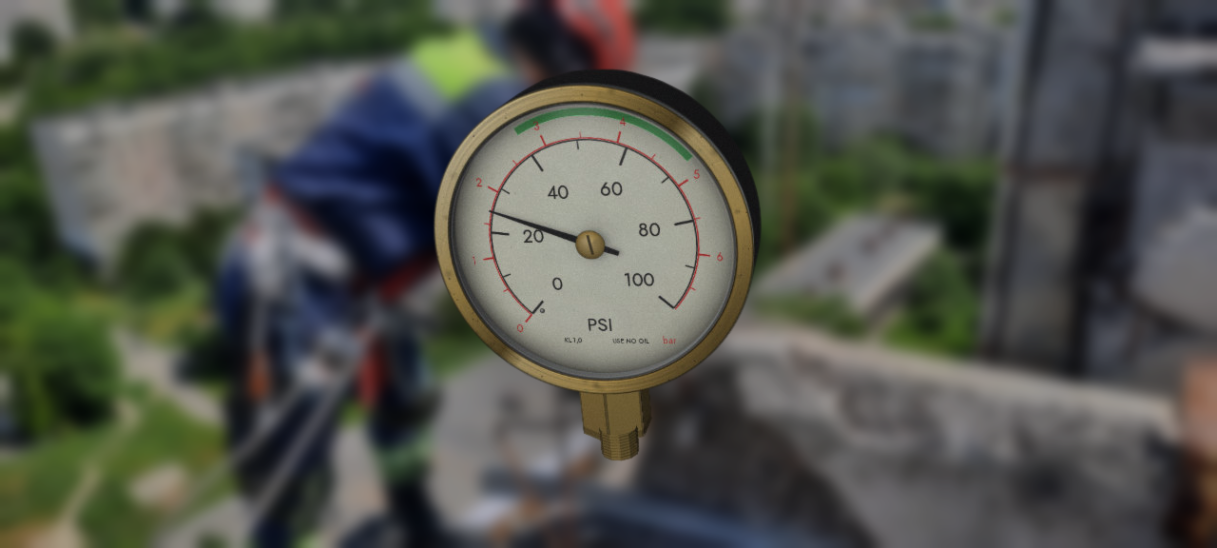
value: 25 (psi)
